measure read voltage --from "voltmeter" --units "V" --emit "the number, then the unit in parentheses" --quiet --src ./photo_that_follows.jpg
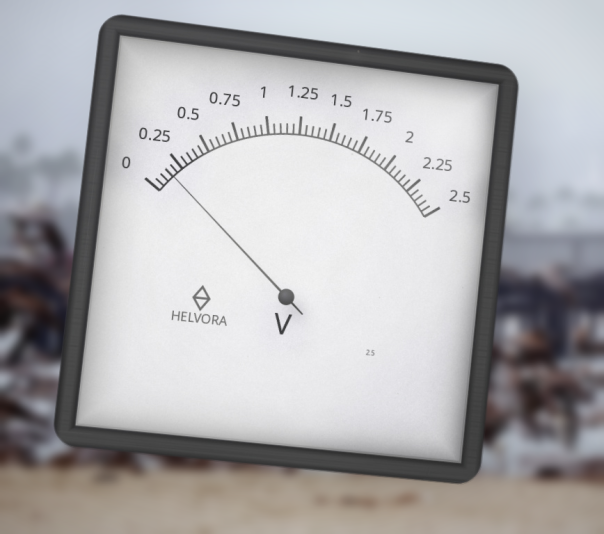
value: 0.15 (V)
